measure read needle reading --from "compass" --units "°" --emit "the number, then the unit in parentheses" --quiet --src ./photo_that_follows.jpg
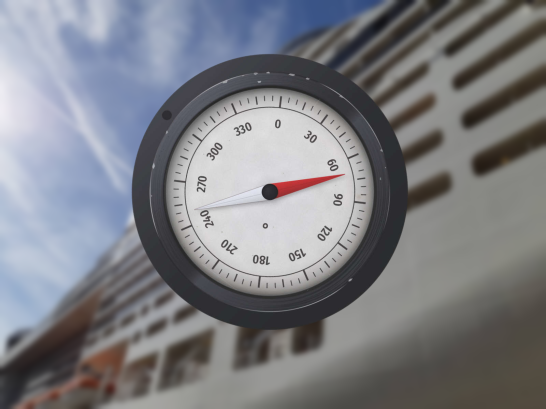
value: 70 (°)
